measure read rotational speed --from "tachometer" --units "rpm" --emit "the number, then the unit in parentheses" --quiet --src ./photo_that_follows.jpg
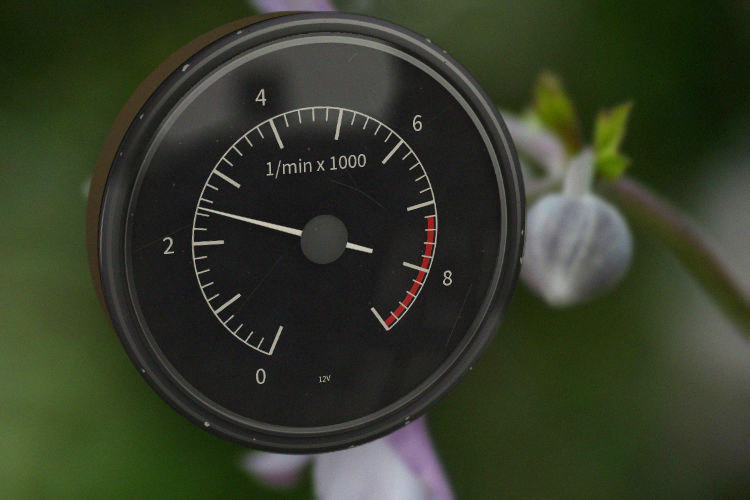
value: 2500 (rpm)
